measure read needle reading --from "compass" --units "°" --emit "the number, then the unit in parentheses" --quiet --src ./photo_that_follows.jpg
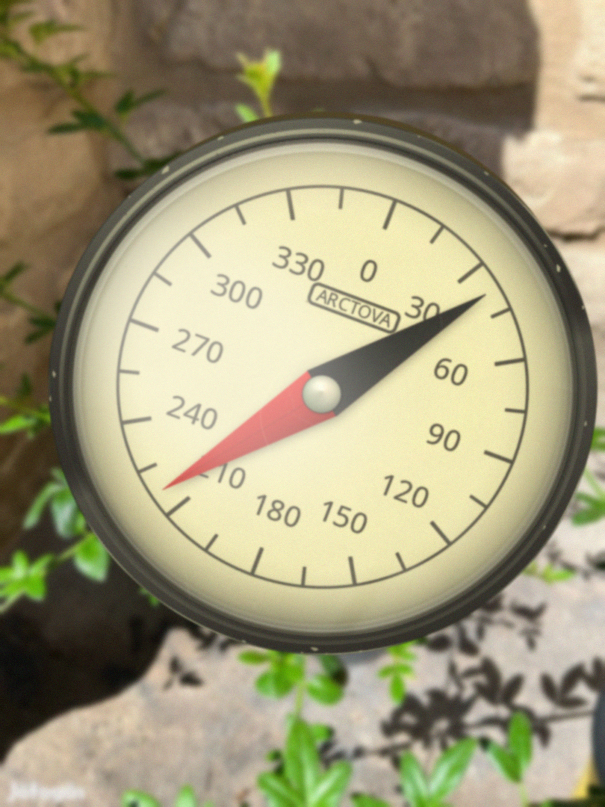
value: 217.5 (°)
